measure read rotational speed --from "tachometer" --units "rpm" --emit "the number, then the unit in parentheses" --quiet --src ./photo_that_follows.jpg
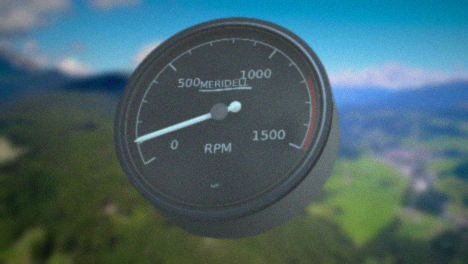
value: 100 (rpm)
